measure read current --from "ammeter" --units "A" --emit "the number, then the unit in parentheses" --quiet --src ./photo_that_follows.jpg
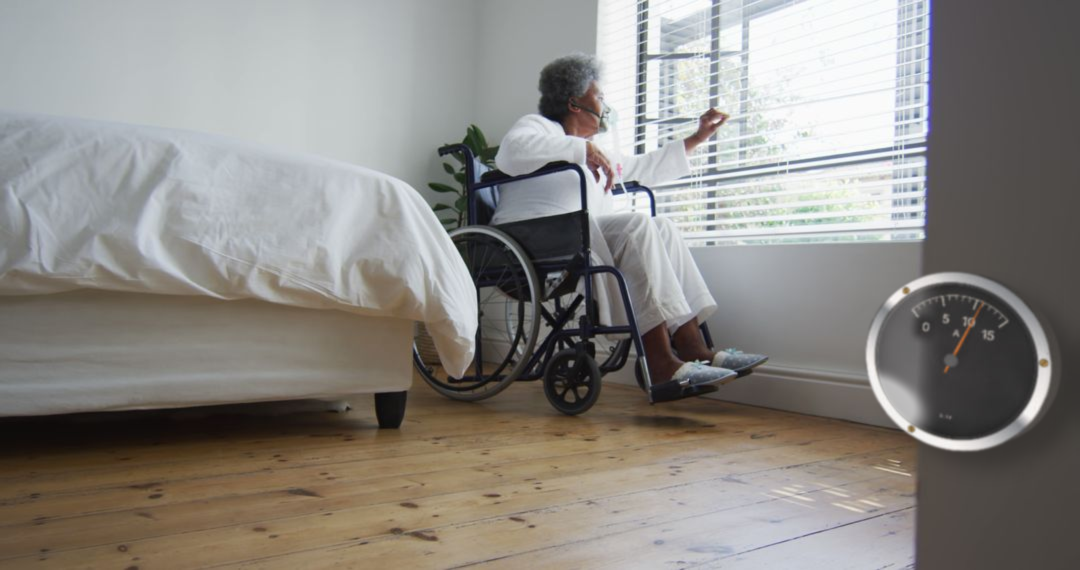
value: 11 (A)
